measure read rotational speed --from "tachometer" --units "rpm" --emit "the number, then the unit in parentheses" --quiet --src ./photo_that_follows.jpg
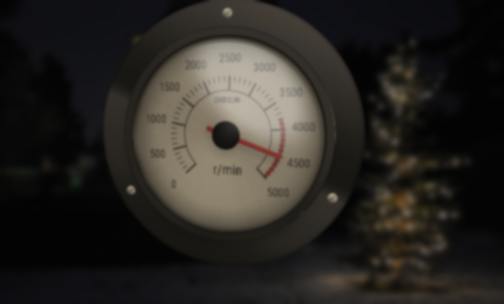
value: 4500 (rpm)
